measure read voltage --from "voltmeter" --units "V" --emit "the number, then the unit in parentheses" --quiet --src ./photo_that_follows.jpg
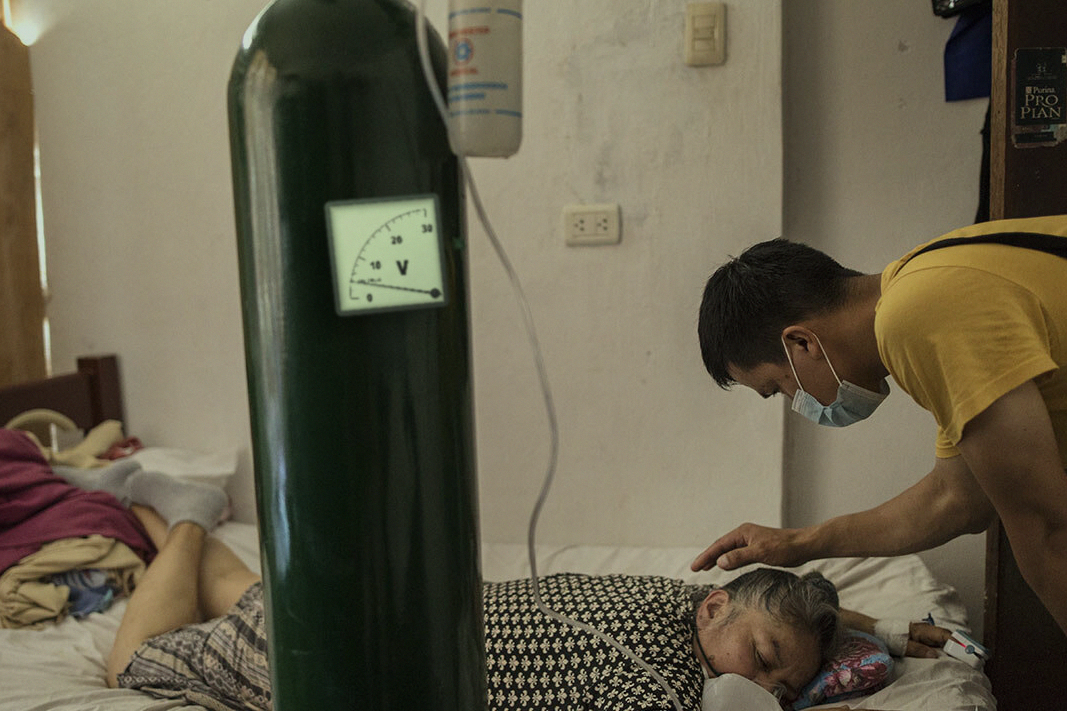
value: 4 (V)
